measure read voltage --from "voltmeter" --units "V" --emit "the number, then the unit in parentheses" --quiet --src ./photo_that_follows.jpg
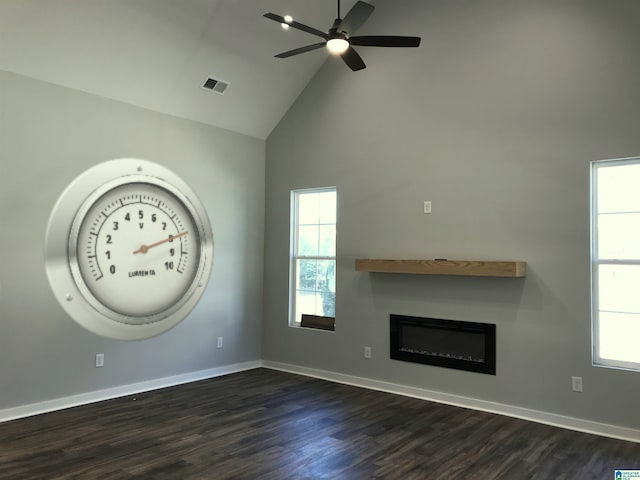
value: 8 (V)
